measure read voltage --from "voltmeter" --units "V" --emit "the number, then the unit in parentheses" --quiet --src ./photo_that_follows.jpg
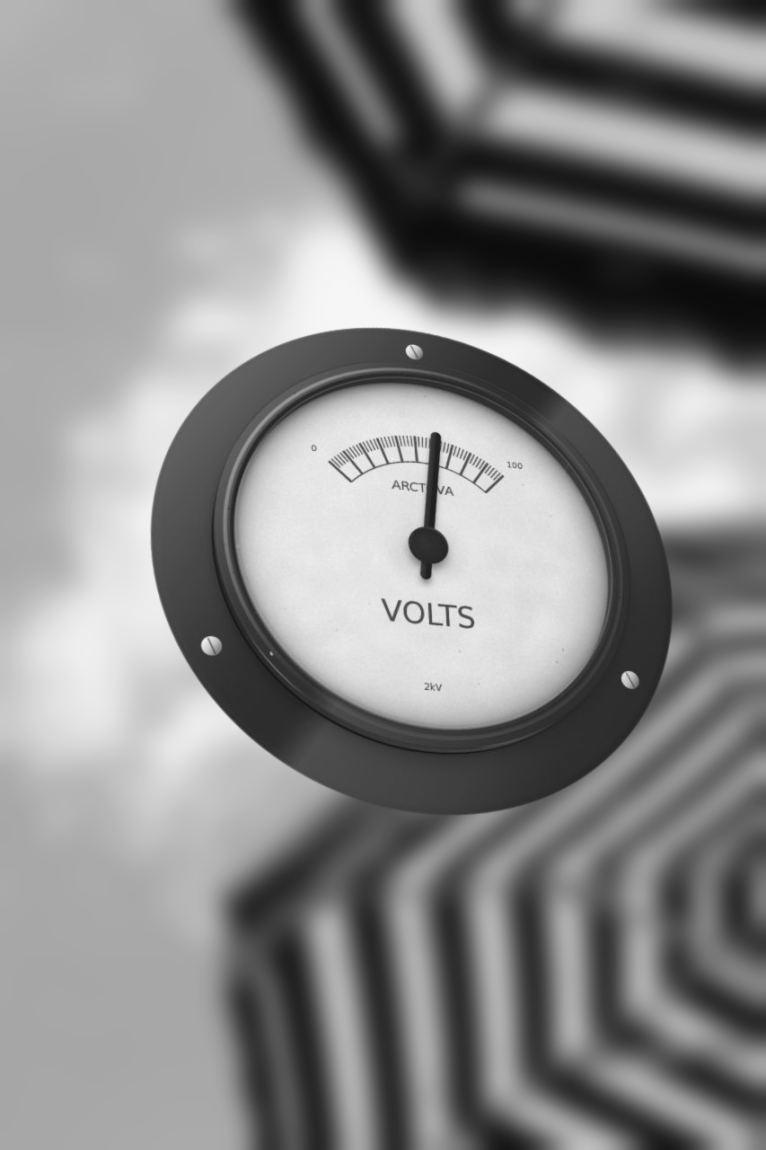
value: 60 (V)
